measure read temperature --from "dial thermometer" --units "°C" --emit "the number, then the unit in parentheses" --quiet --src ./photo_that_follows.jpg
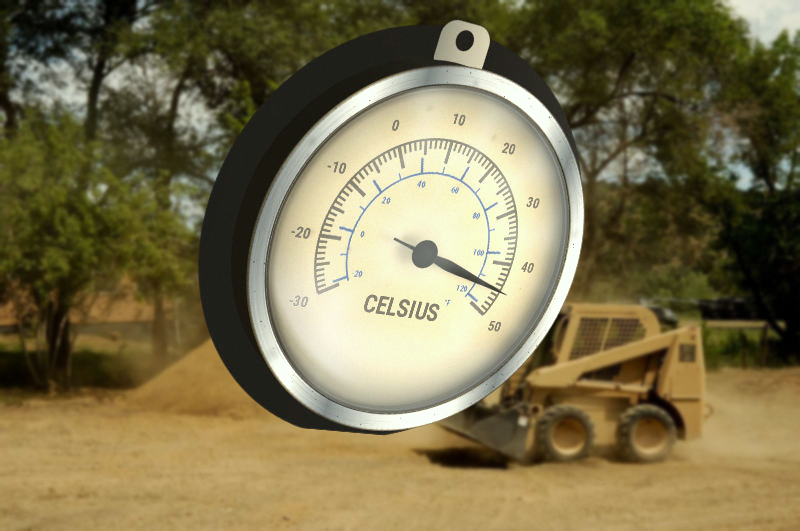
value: 45 (°C)
